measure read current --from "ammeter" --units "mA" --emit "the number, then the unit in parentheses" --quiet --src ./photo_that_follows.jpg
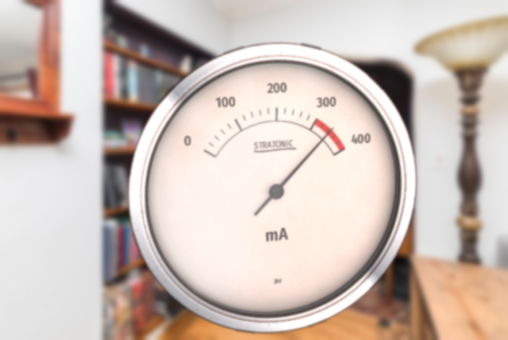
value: 340 (mA)
